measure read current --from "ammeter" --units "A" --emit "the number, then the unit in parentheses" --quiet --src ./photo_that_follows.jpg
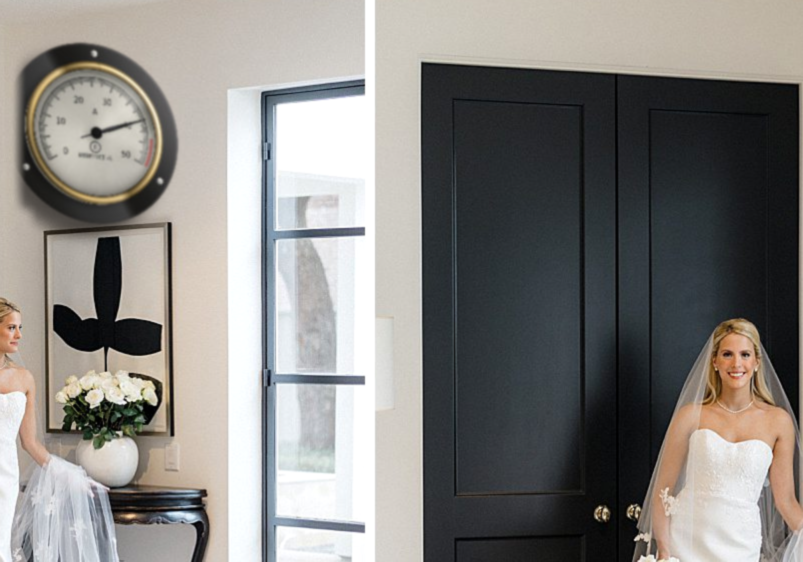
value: 40 (A)
